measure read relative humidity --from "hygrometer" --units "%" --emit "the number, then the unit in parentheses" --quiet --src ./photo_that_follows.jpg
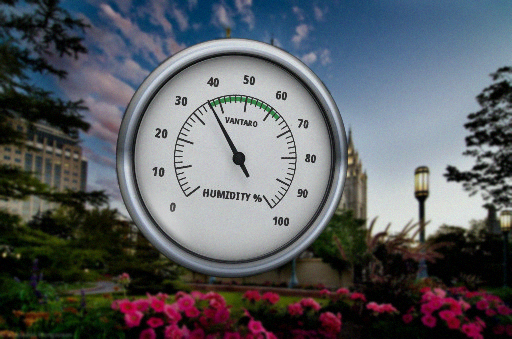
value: 36 (%)
